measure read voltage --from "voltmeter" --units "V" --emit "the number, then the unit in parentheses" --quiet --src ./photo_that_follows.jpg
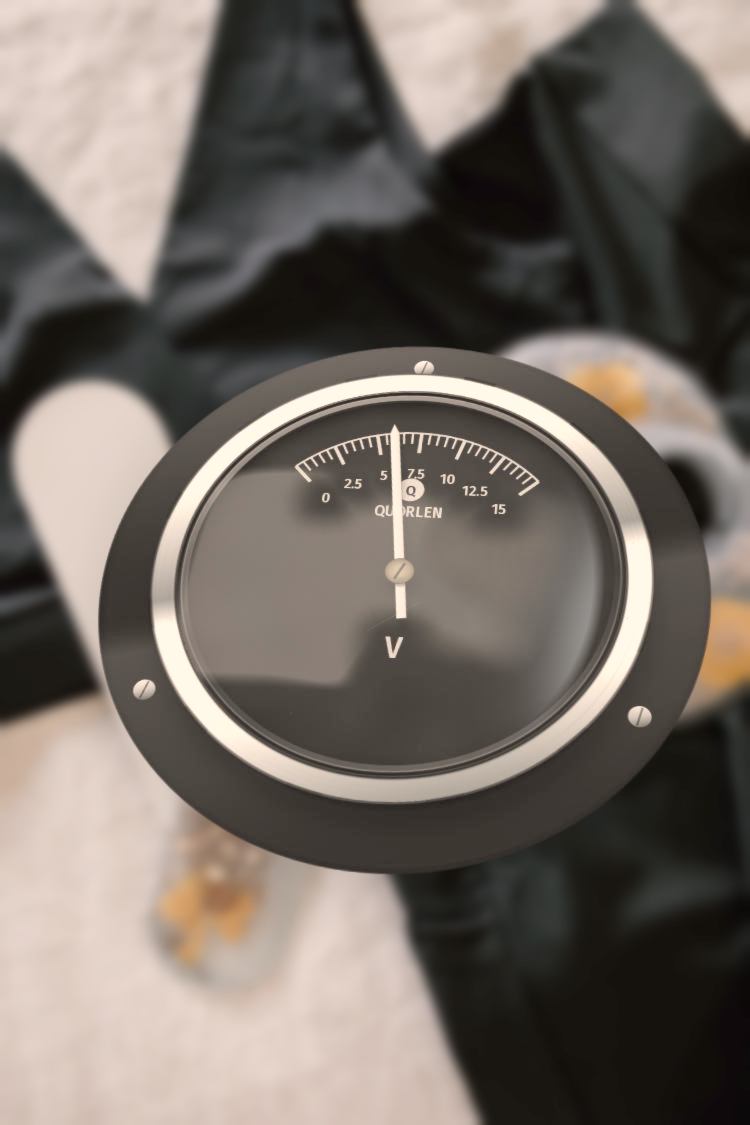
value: 6 (V)
